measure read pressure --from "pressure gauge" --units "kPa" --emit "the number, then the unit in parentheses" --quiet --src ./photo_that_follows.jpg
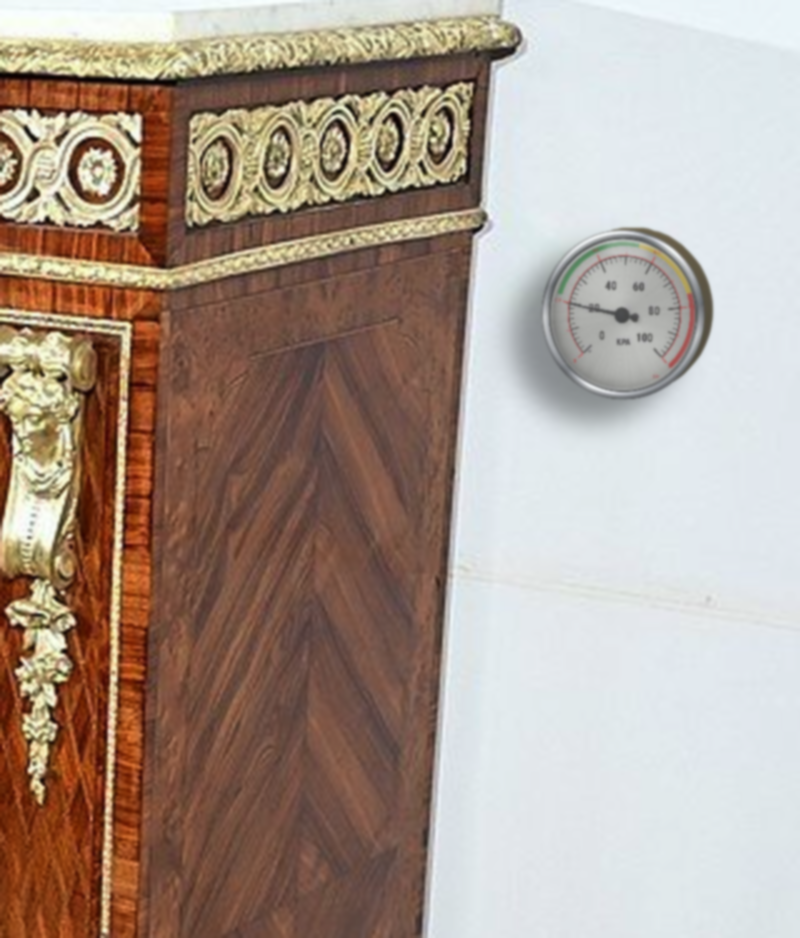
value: 20 (kPa)
